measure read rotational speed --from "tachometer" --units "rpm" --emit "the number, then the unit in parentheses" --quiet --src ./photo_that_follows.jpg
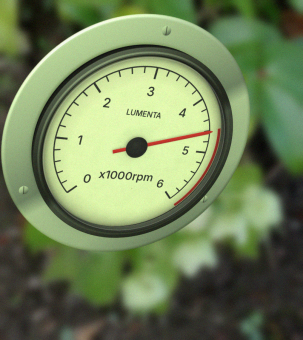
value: 4600 (rpm)
